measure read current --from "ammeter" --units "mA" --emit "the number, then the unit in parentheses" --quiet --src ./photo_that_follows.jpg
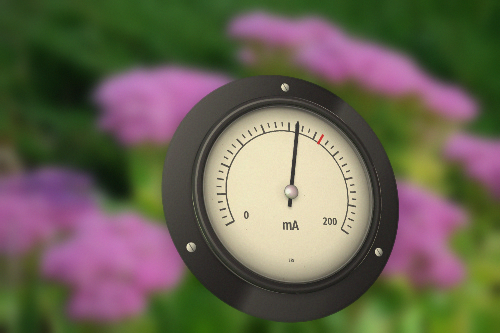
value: 105 (mA)
